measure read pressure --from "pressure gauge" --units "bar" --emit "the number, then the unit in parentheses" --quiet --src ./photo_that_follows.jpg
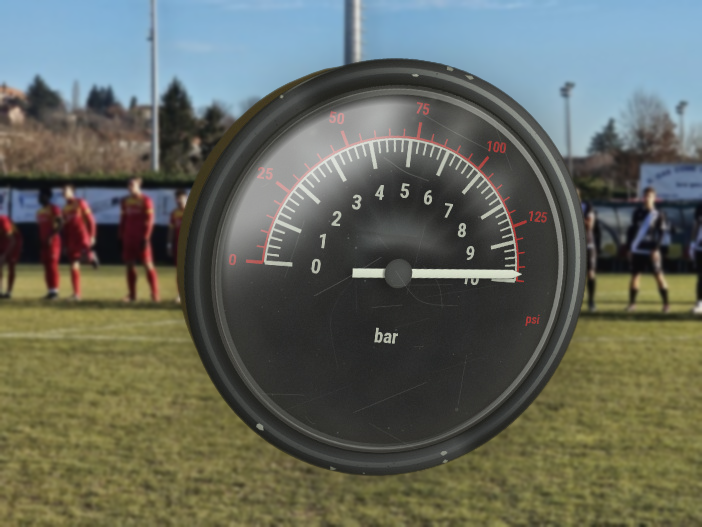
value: 9.8 (bar)
